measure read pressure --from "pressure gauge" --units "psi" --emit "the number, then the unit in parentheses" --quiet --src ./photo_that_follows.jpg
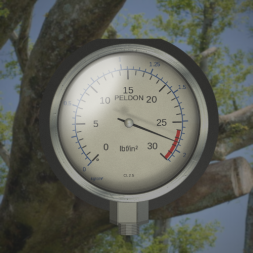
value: 27.5 (psi)
